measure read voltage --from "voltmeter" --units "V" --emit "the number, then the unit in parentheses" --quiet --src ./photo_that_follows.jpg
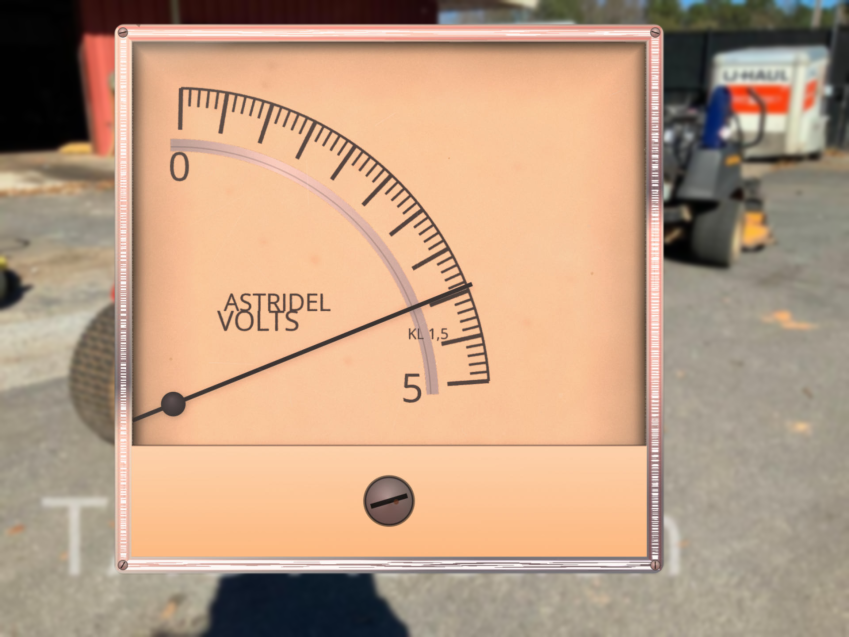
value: 3.95 (V)
